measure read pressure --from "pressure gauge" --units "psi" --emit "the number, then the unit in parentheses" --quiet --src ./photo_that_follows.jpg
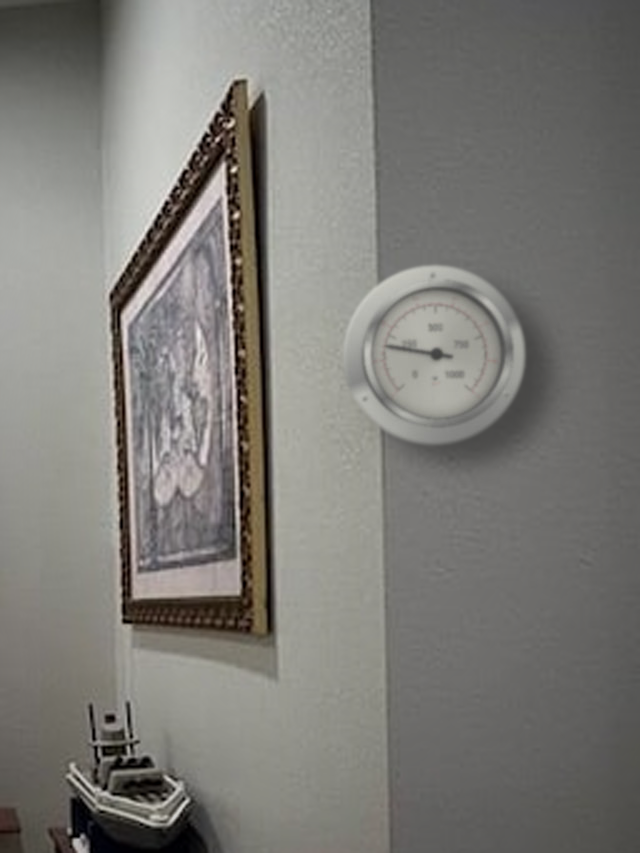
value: 200 (psi)
